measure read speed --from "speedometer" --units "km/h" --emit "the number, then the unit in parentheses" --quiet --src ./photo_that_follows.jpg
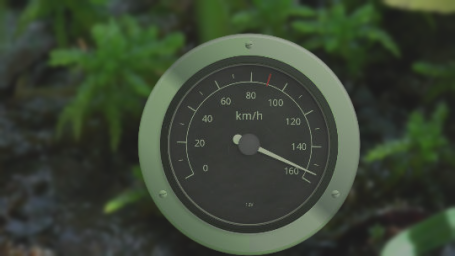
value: 155 (km/h)
